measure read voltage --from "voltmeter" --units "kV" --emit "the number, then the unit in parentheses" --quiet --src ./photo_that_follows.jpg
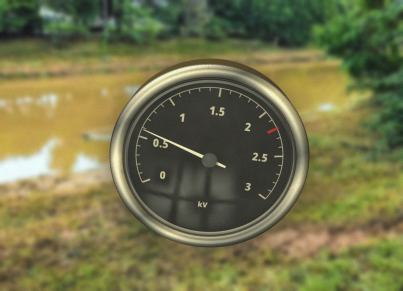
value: 0.6 (kV)
